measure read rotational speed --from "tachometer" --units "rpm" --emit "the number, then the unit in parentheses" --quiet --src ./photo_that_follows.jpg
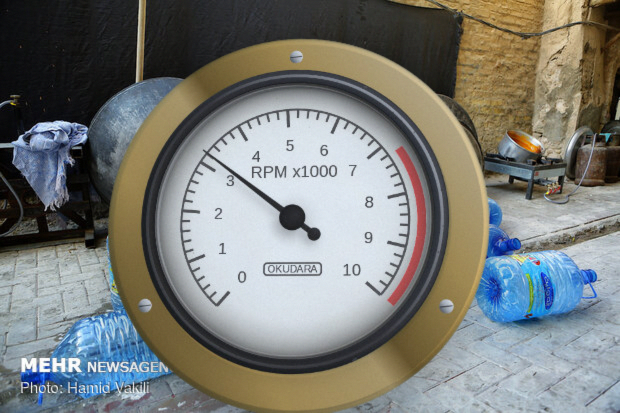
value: 3200 (rpm)
